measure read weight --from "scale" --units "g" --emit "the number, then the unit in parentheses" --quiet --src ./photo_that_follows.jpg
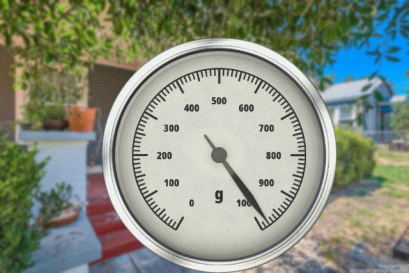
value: 980 (g)
